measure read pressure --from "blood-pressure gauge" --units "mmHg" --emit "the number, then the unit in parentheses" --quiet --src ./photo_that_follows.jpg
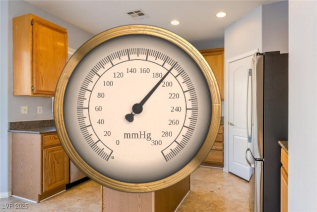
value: 190 (mmHg)
